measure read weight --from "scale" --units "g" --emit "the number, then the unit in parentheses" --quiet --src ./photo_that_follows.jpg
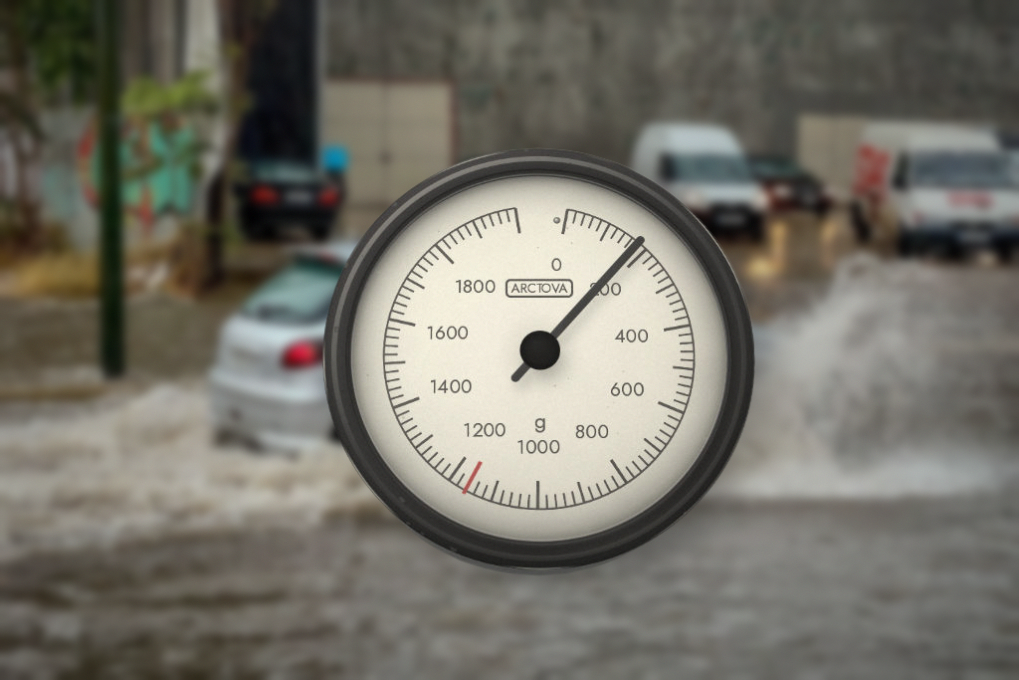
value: 180 (g)
